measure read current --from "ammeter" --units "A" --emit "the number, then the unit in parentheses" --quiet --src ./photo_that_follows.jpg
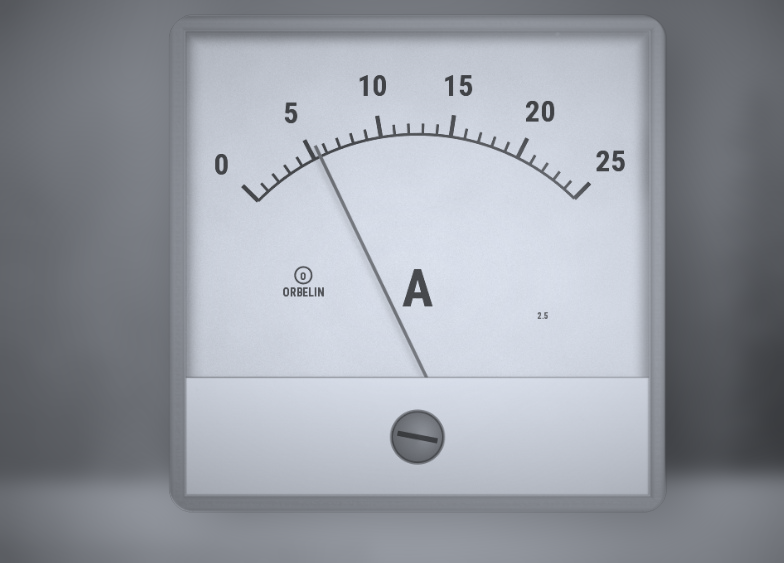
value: 5.5 (A)
